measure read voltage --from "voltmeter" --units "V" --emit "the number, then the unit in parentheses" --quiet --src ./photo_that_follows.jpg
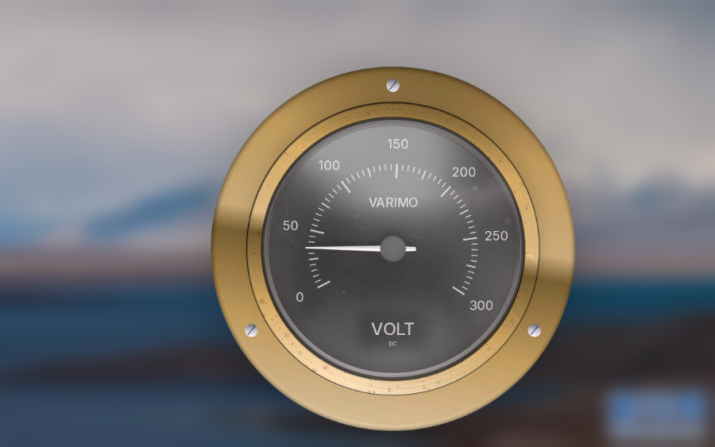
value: 35 (V)
